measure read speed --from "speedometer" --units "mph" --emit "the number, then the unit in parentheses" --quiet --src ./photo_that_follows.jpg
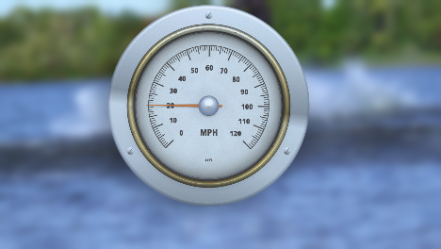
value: 20 (mph)
